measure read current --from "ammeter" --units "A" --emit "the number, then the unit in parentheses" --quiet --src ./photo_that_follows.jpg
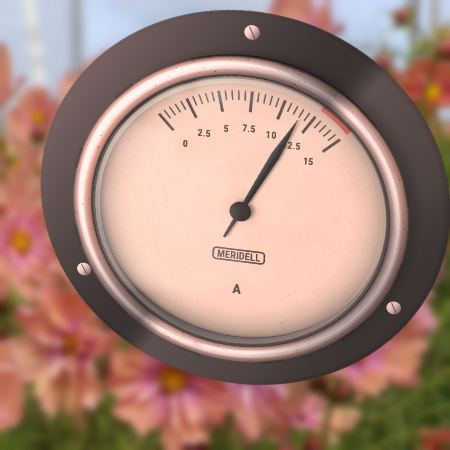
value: 11.5 (A)
